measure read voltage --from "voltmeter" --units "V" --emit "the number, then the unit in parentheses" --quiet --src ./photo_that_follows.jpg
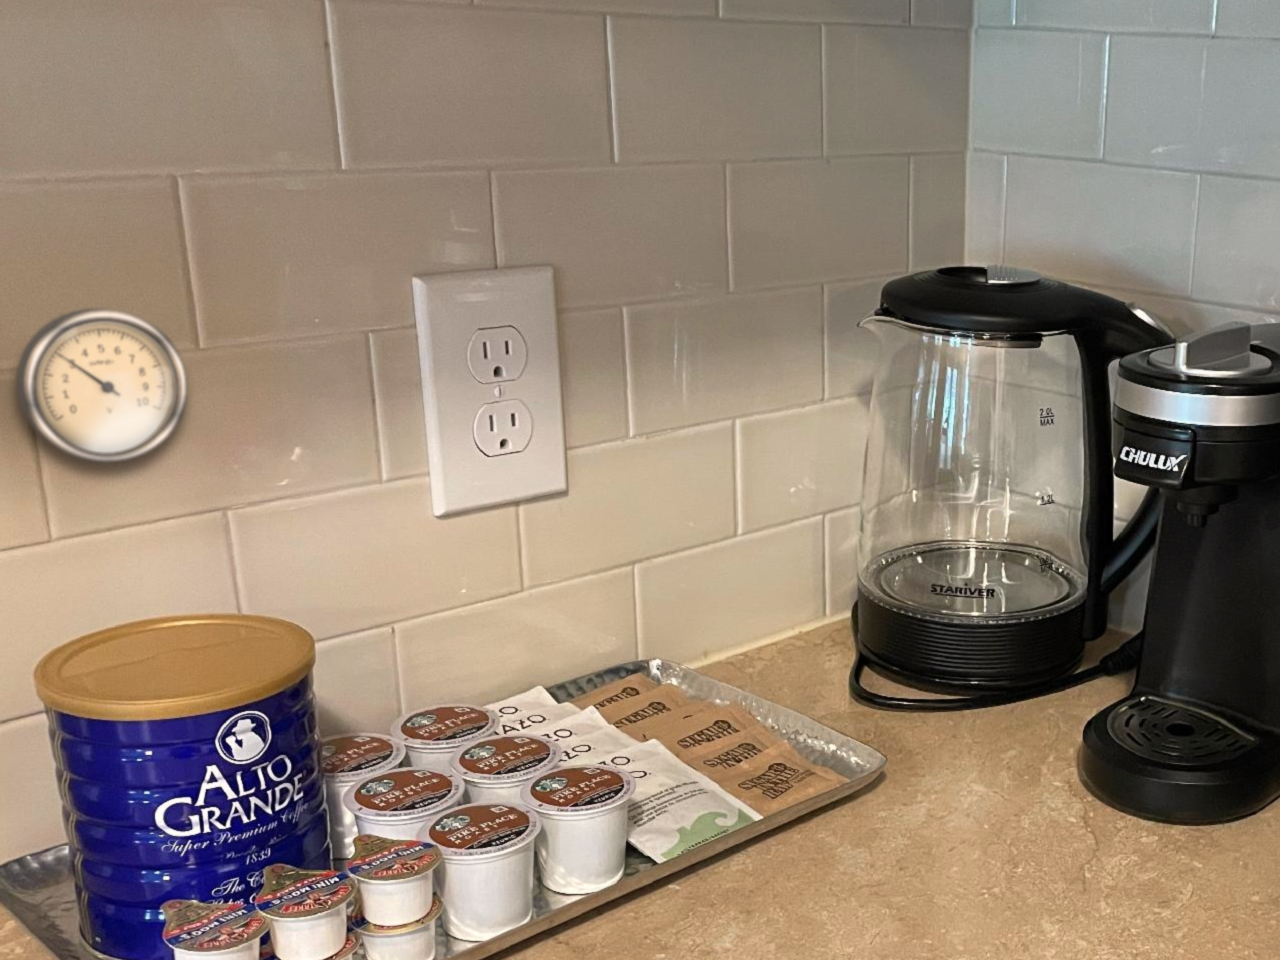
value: 3 (V)
